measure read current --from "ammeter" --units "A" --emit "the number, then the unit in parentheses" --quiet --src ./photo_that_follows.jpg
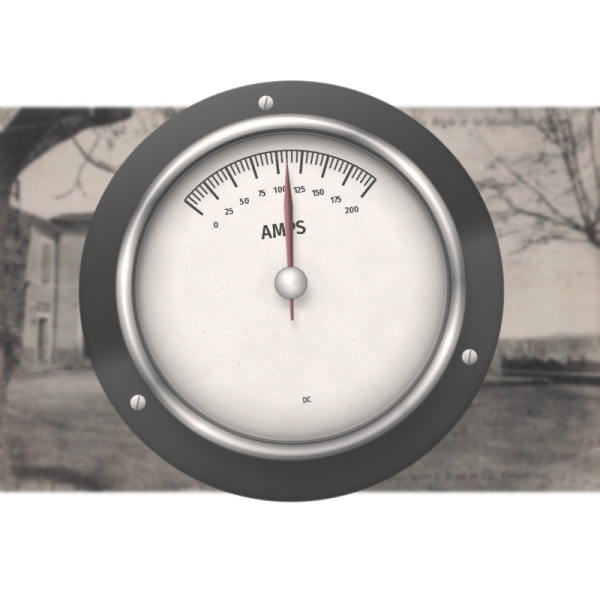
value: 110 (A)
